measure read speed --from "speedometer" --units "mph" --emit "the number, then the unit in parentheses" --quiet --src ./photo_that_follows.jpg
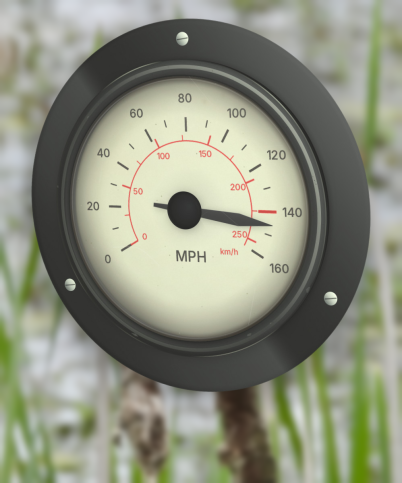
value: 145 (mph)
